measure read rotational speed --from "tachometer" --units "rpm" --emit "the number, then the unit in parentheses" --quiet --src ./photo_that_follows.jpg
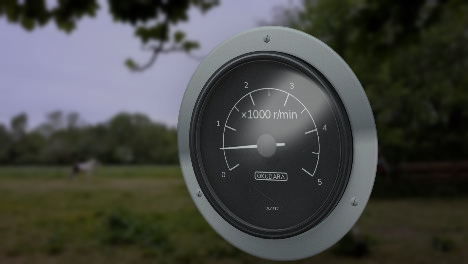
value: 500 (rpm)
